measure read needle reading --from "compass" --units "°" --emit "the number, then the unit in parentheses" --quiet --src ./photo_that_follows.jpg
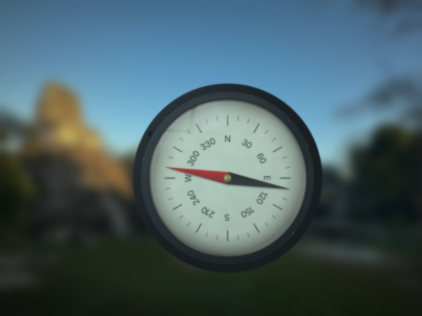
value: 280 (°)
